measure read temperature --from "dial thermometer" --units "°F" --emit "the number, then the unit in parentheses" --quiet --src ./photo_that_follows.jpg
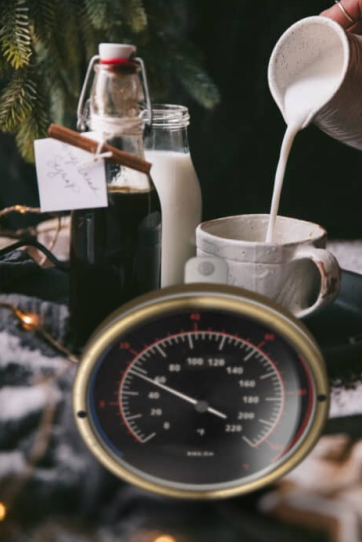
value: 60 (°F)
